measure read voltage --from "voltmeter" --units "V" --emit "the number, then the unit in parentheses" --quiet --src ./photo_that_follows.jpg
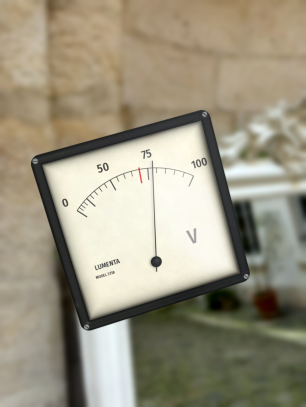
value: 77.5 (V)
